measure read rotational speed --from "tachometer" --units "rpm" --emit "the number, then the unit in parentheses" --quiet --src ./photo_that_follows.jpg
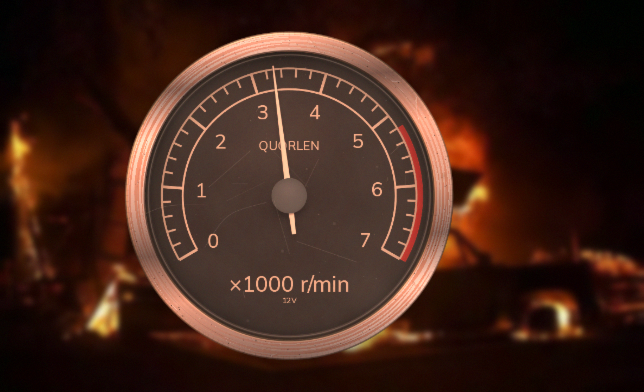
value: 3300 (rpm)
